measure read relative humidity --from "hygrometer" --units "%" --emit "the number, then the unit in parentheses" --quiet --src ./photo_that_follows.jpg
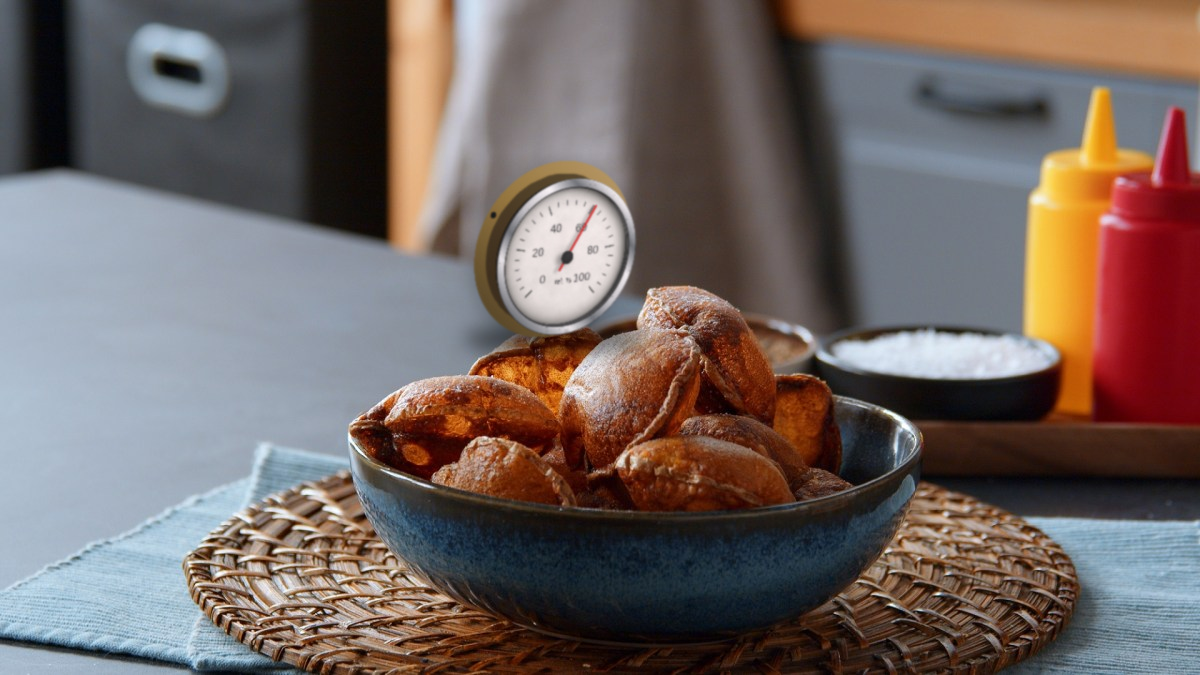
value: 60 (%)
